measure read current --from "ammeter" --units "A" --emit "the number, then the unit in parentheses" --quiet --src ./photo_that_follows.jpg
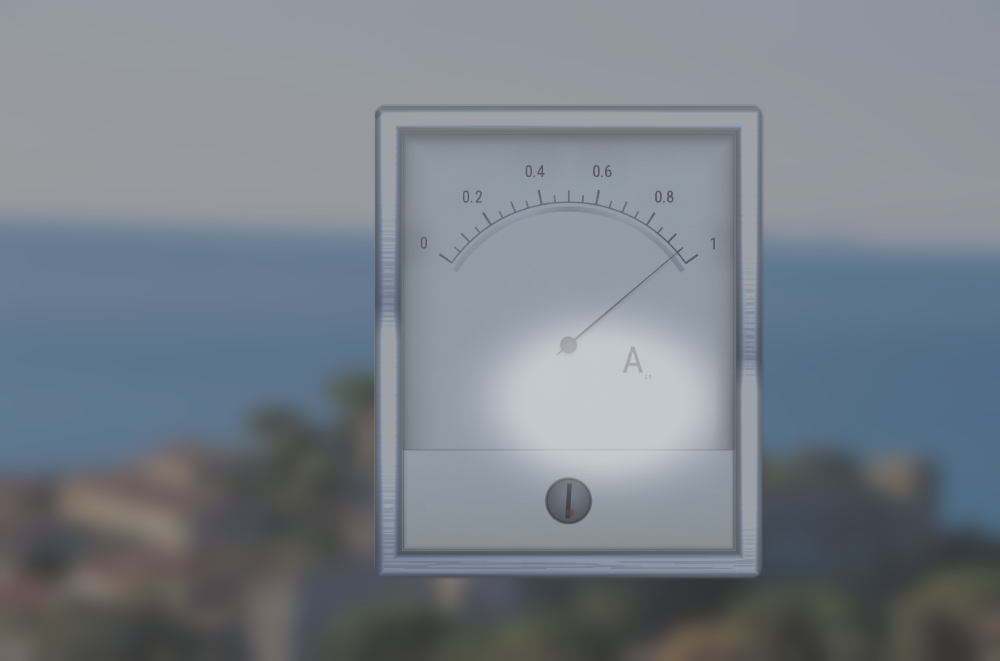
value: 0.95 (A)
